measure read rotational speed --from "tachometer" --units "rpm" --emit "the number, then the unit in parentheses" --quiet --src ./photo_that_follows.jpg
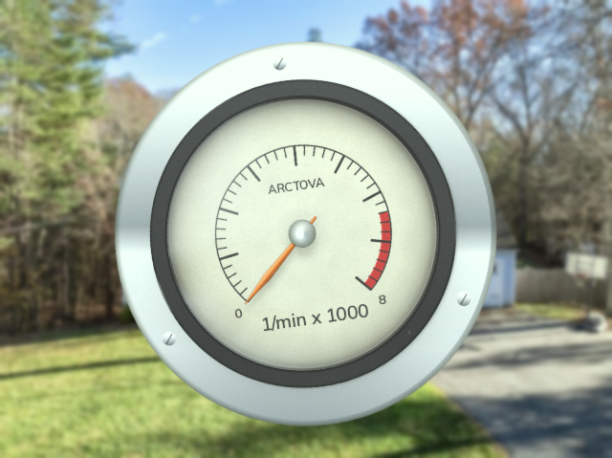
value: 0 (rpm)
